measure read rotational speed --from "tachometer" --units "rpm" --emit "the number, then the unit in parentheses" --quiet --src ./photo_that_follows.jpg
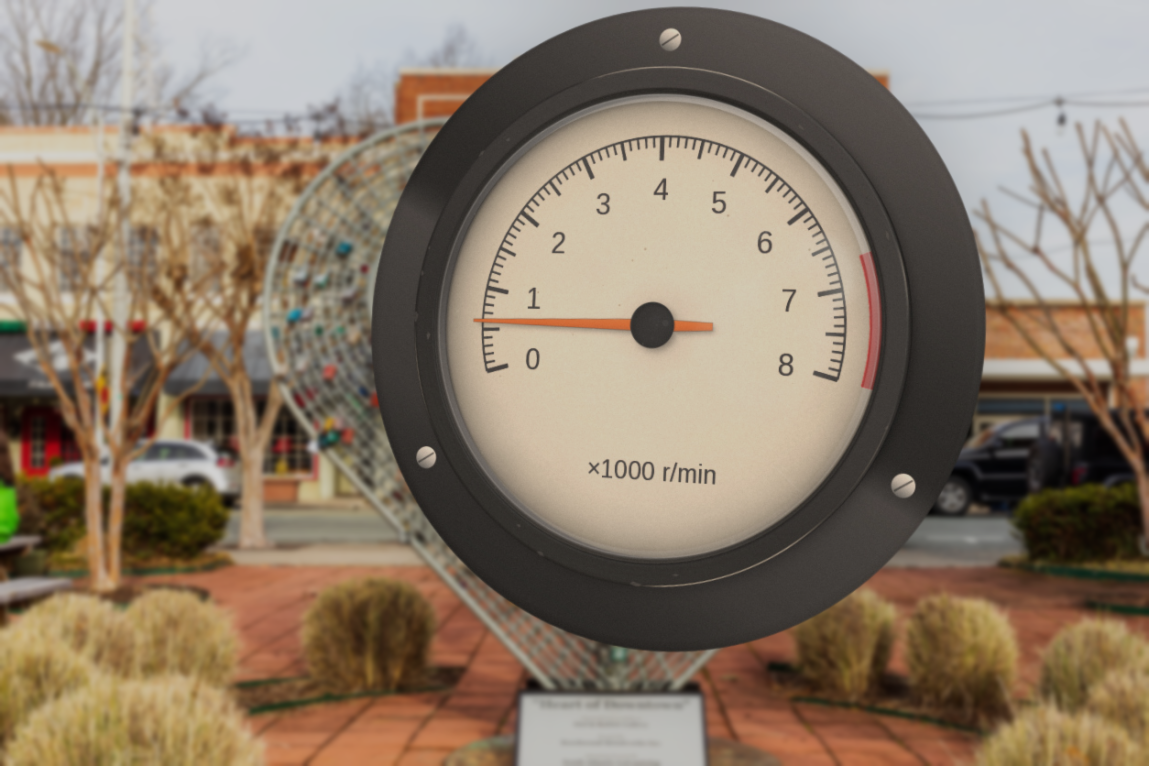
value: 600 (rpm)
